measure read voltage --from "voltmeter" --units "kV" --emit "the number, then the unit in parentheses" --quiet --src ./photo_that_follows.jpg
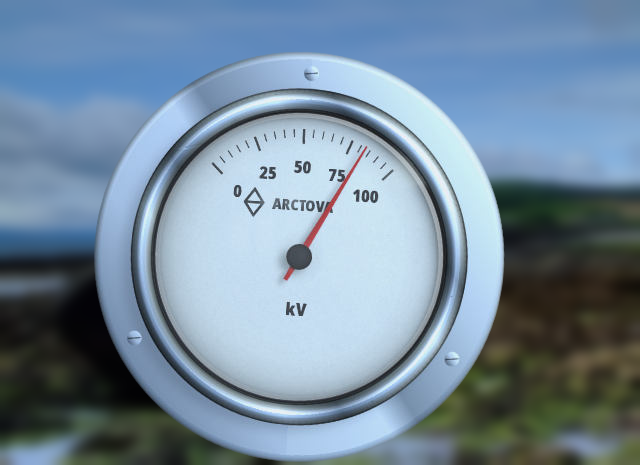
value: 82.5 (kV)
